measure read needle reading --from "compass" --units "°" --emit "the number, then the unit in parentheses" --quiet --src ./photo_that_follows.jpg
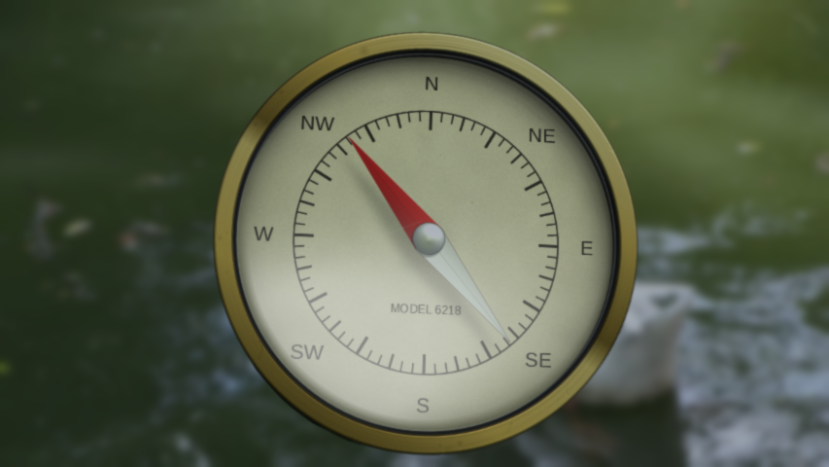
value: 320 (°)
